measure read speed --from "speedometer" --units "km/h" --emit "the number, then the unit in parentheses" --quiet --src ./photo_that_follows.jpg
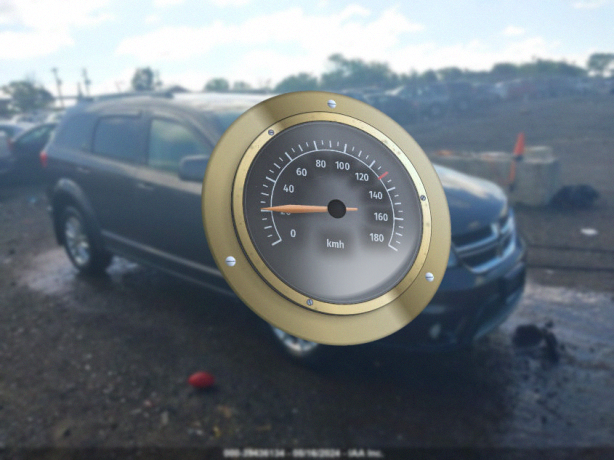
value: 20 (km/h)
